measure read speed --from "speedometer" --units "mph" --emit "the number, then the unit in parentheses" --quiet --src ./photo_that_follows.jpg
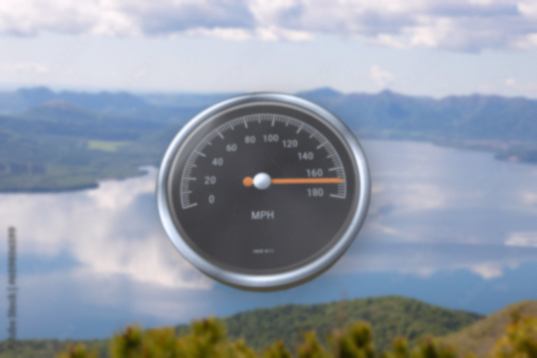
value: 170 (mph)
